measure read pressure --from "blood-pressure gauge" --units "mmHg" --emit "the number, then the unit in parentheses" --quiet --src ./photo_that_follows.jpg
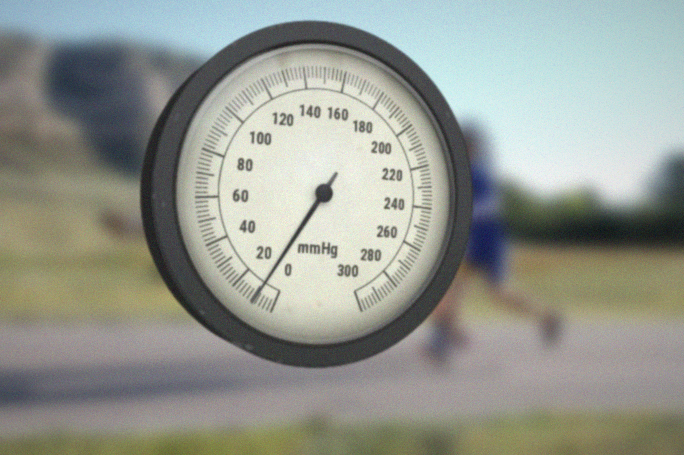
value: 10 (mmHg)
